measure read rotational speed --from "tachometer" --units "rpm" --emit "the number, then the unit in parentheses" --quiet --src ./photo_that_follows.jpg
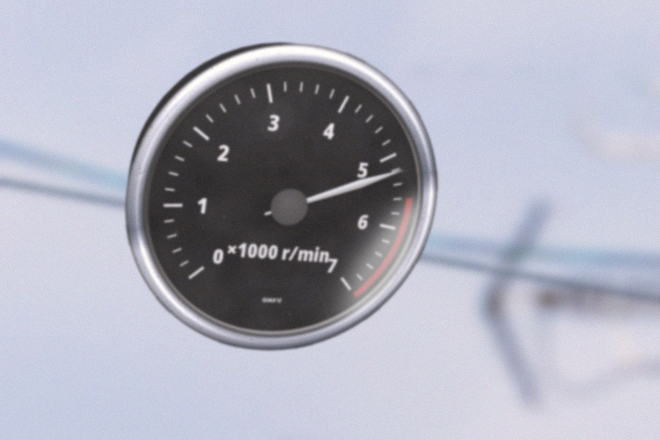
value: 5200 (rpm)
